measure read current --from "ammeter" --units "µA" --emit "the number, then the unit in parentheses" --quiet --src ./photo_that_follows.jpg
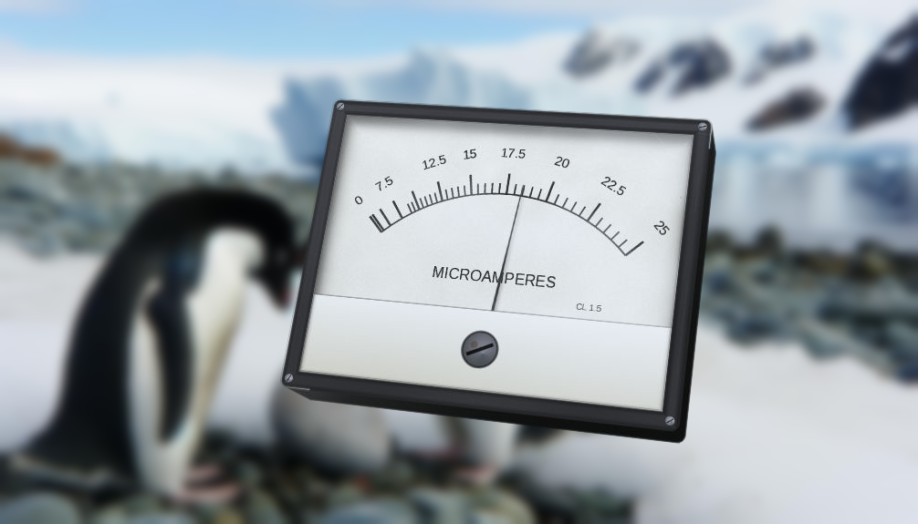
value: 18.5 (µA)
